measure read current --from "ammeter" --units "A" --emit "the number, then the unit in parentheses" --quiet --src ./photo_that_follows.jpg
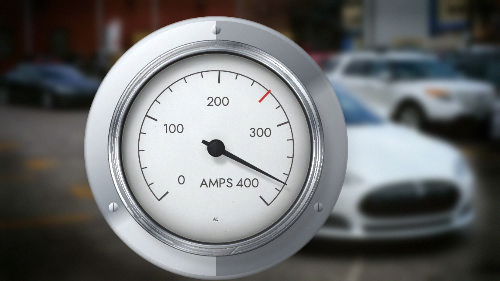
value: 370 (A)
